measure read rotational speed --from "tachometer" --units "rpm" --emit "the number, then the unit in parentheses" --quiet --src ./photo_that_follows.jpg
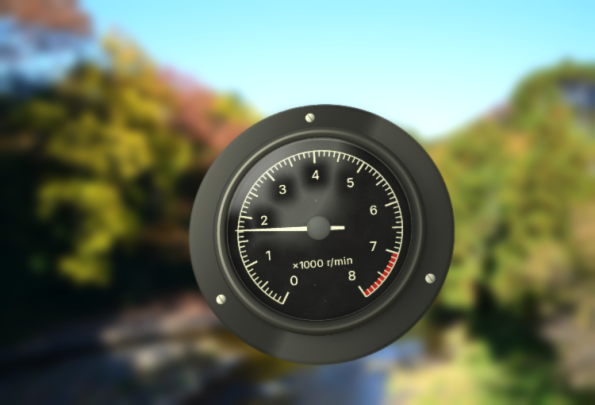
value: 1700 (rpm)
